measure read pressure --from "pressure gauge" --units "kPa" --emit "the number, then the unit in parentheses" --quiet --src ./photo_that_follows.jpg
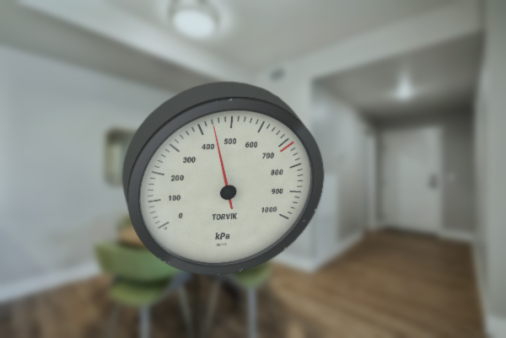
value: 440 (kPa)
